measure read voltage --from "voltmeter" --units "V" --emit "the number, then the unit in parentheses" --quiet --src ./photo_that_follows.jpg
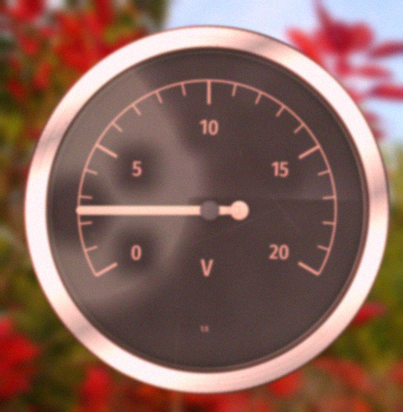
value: 2.5 (V)
